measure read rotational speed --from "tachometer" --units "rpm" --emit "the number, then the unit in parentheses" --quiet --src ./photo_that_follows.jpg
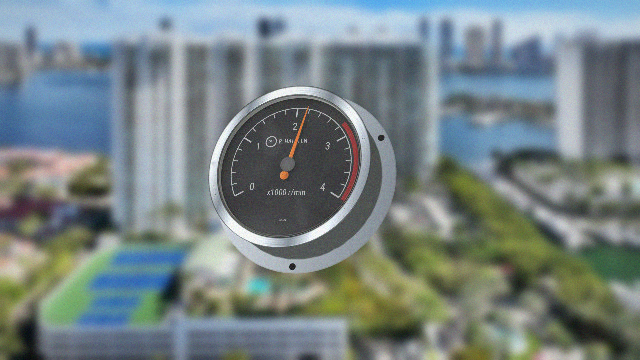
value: 2200 (rpm)
